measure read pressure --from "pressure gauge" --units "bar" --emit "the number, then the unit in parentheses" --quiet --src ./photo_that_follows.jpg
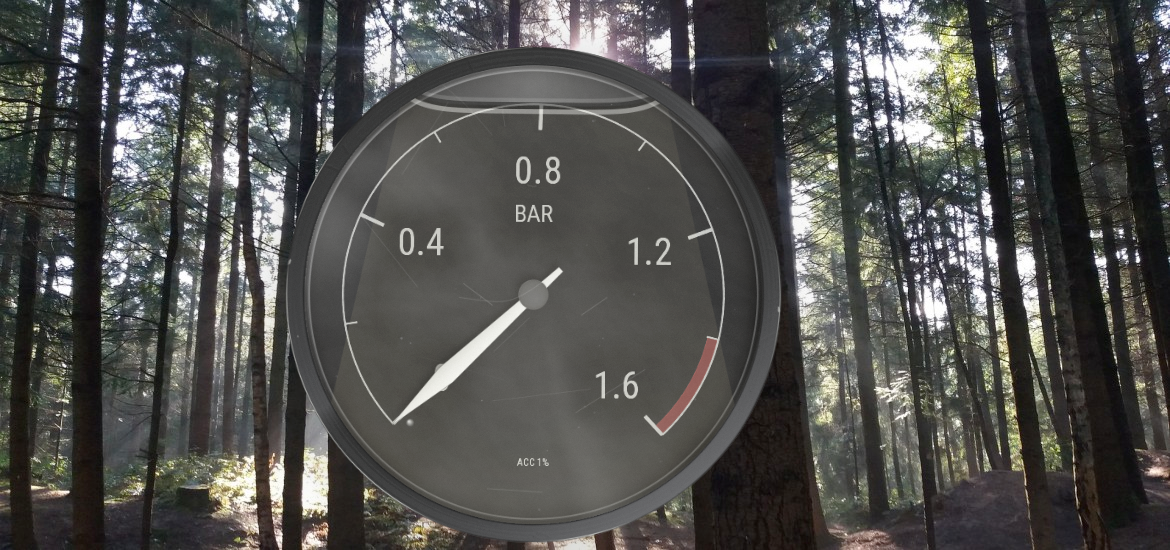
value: 0 (bar)
